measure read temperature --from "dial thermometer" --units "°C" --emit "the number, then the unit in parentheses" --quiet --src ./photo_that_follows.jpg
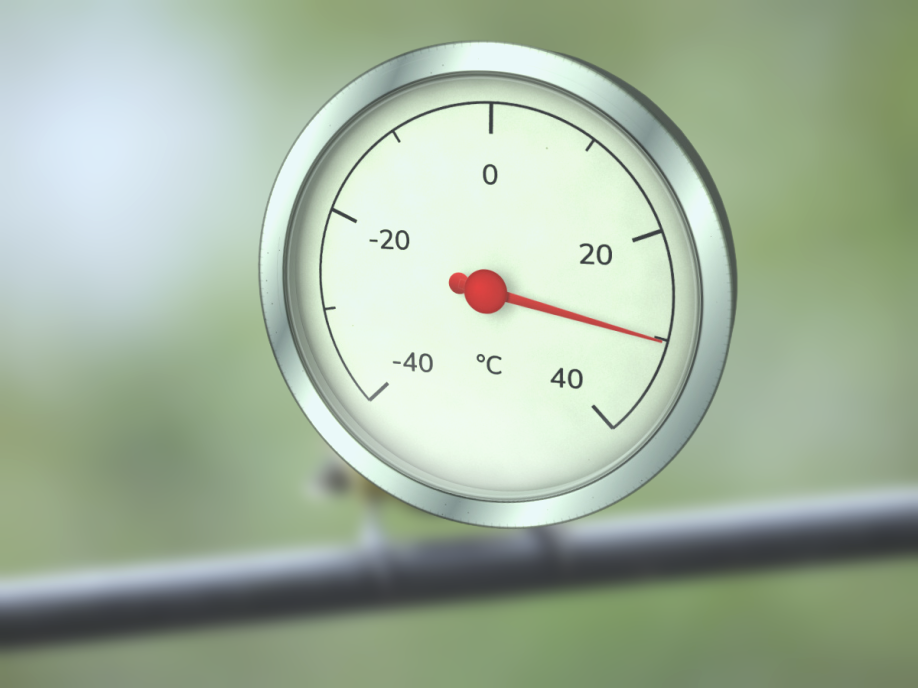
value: 30 (°C)
